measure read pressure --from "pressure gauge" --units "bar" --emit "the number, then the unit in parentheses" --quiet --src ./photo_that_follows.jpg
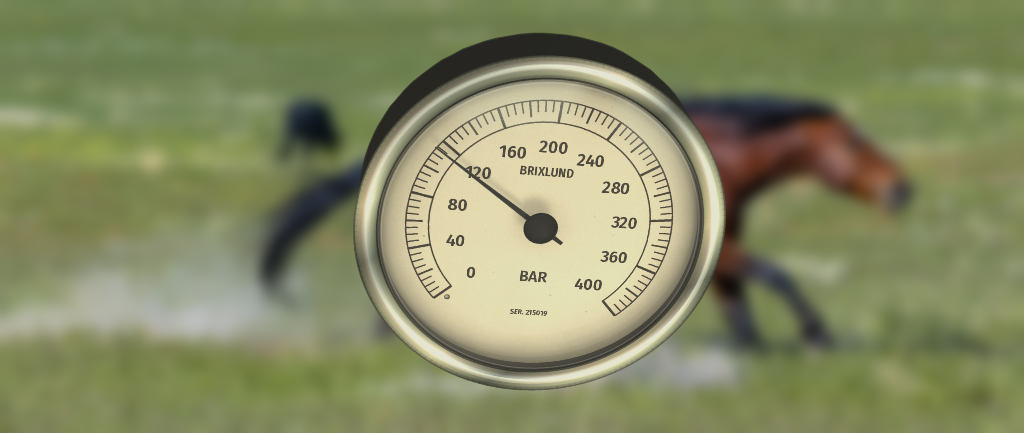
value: 115 (bar)
